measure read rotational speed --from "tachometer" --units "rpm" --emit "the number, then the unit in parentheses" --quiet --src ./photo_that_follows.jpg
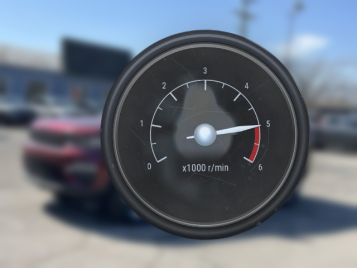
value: 5000 (rpm)
